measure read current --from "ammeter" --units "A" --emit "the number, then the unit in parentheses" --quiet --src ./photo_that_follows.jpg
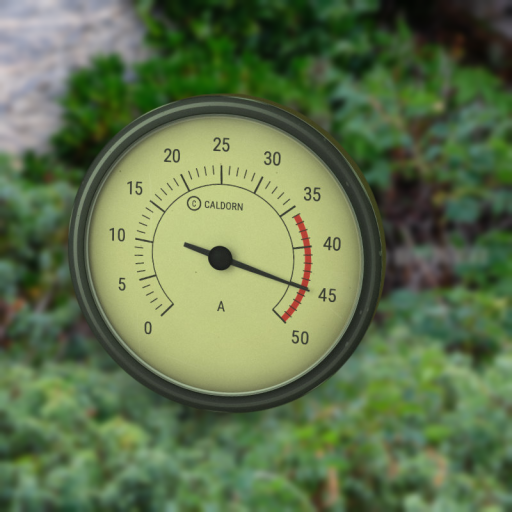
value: 45 (A)
